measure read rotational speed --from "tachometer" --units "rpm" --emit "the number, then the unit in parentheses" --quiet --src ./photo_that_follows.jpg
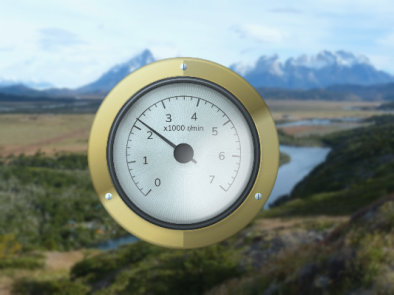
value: 2200 (rpm)
